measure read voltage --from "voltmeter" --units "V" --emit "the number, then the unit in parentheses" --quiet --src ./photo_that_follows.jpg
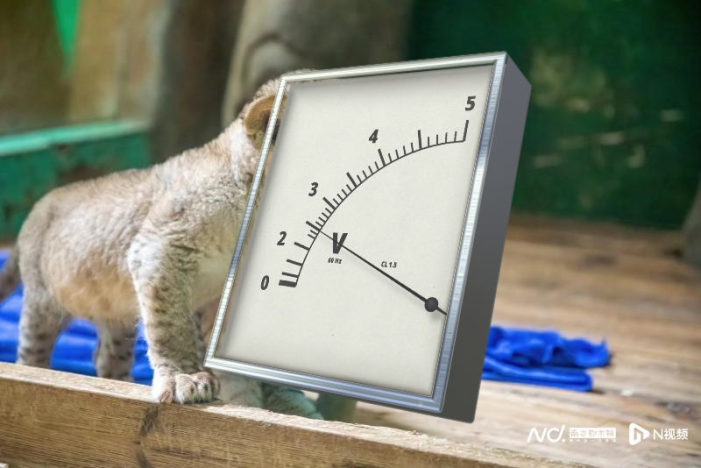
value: 2.5 (V)
